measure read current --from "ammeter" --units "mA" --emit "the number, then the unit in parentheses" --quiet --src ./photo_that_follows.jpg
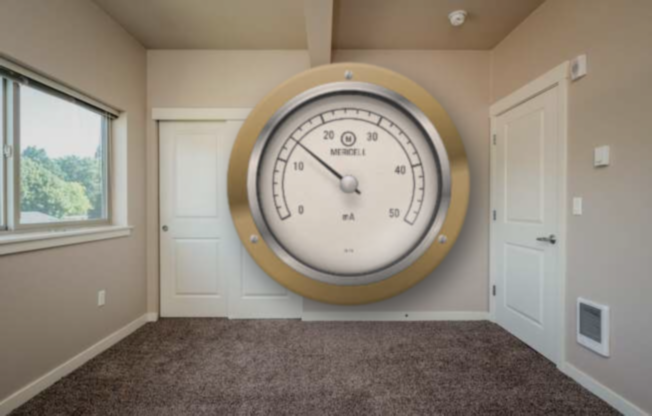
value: 14 (mA)
